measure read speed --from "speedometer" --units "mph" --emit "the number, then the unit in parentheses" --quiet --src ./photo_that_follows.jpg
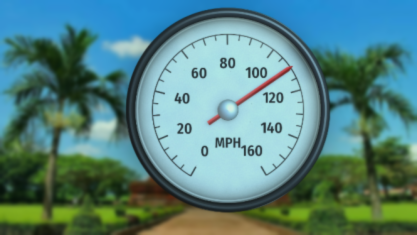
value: 110 (mph)
